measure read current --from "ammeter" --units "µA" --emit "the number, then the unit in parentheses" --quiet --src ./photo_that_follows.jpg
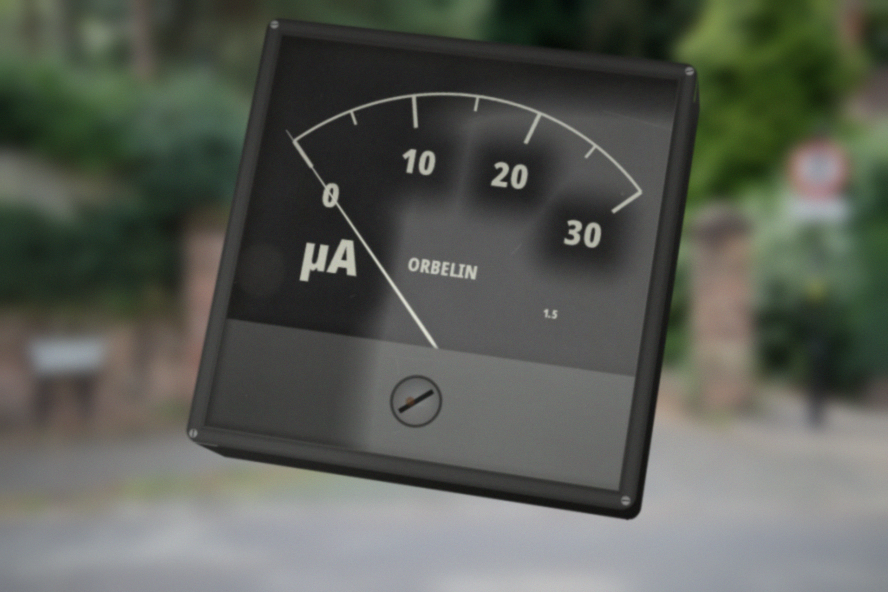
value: 0 (µA)
